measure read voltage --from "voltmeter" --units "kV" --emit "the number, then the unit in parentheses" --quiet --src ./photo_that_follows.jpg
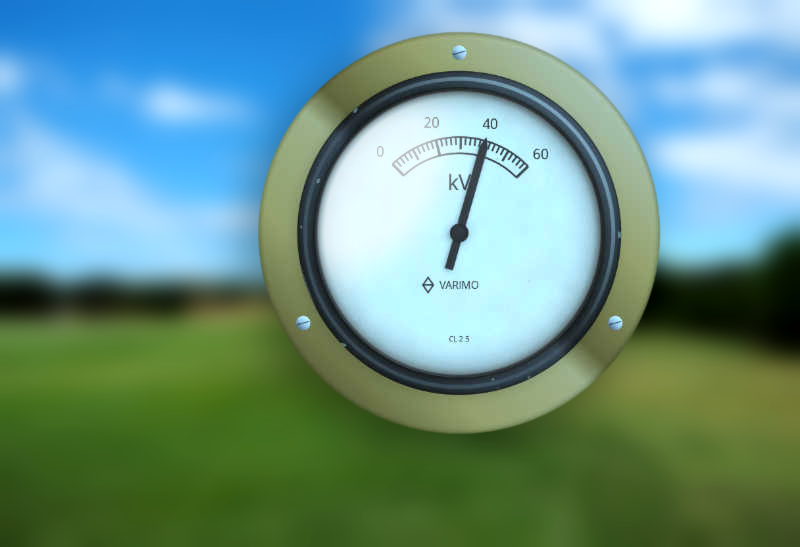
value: 40 (kV)
